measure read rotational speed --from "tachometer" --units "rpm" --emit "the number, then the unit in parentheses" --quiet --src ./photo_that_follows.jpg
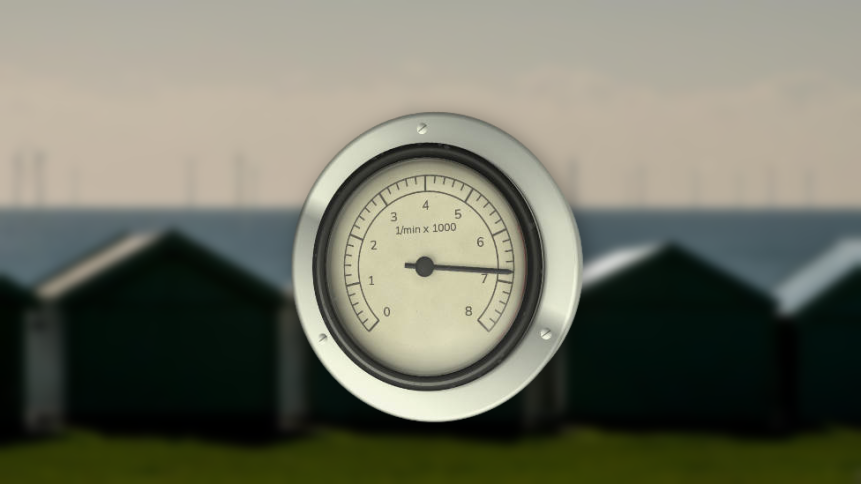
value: 6800 (rpm)
